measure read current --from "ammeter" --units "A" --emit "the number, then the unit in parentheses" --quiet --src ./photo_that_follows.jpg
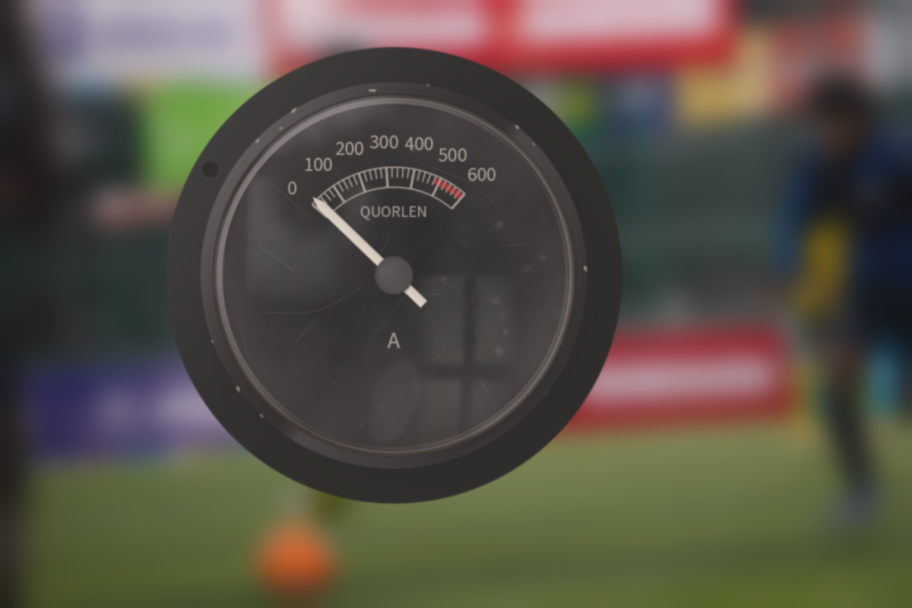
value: 20 (A)
